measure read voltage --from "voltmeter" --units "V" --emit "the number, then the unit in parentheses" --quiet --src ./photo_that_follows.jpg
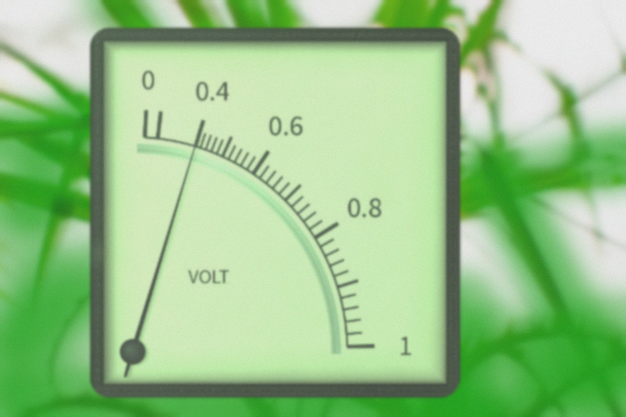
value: 0.4 (V)
